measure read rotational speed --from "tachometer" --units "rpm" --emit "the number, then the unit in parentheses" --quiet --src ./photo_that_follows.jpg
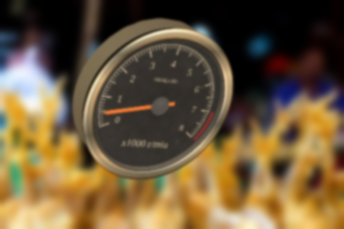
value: 500 (rpm)
